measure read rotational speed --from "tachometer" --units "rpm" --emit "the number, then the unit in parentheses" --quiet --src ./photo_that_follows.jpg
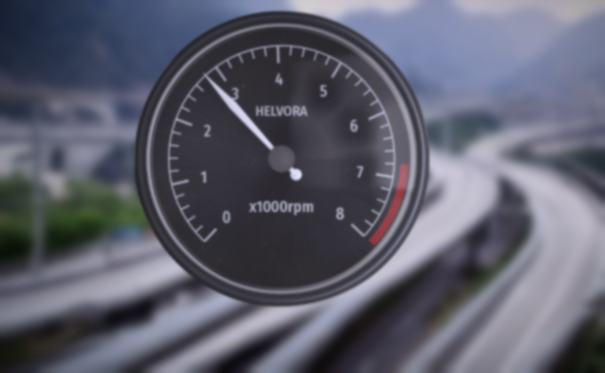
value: 2800 (rpm)
